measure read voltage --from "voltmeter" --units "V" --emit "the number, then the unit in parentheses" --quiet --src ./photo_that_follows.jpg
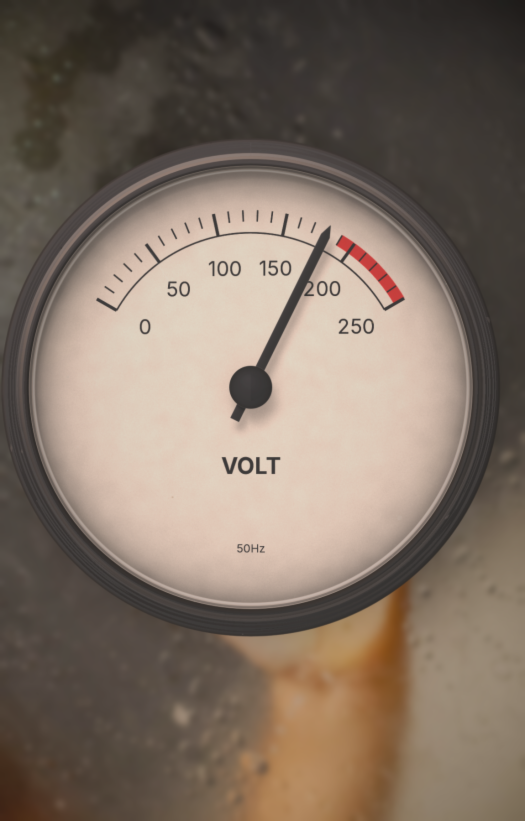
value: 180 (V)
